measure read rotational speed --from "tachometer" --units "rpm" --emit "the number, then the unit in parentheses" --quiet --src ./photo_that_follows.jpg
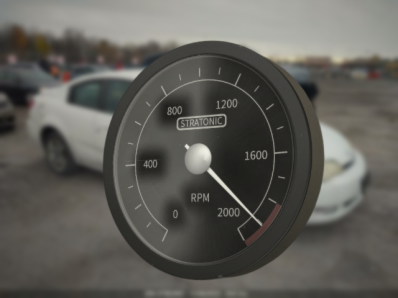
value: 1900 (rpm)
